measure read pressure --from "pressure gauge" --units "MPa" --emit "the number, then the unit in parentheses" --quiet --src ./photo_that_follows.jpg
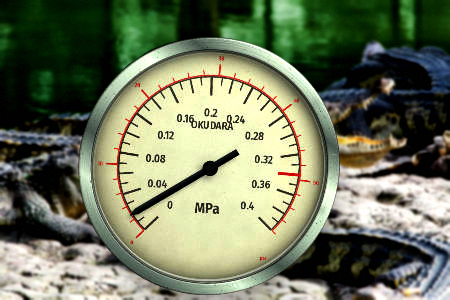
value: 0.02 (MPa)
